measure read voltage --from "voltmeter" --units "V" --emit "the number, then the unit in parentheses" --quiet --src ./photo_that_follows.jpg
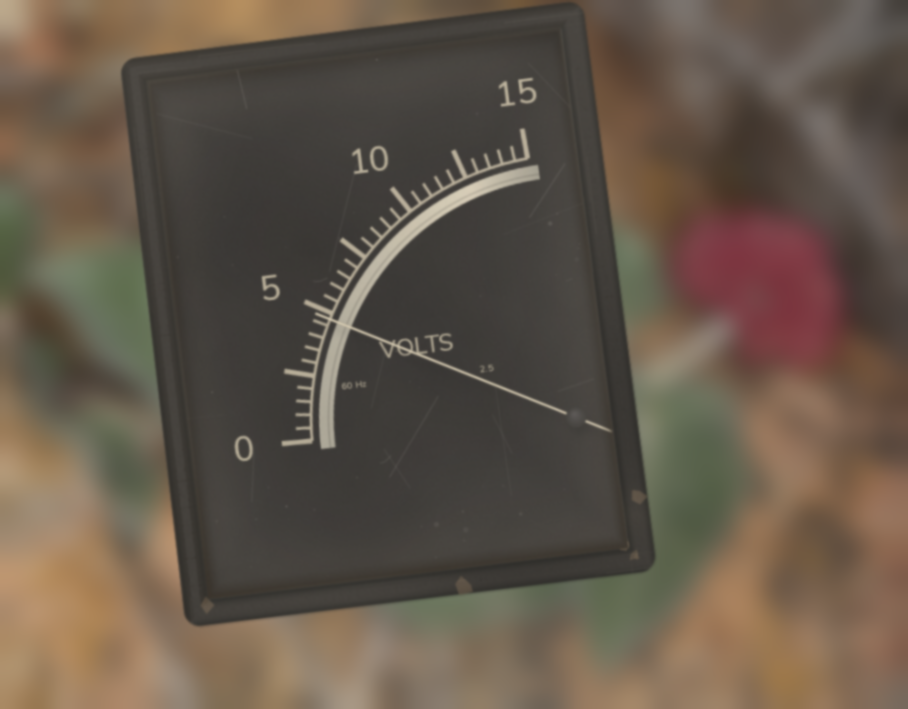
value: 4.75 (V)
